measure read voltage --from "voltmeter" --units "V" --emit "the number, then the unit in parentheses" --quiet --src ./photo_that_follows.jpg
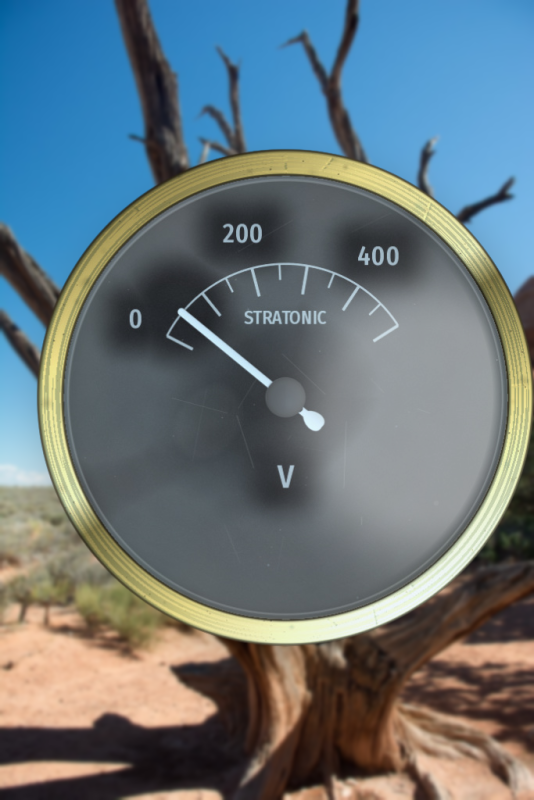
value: 50 (V)
